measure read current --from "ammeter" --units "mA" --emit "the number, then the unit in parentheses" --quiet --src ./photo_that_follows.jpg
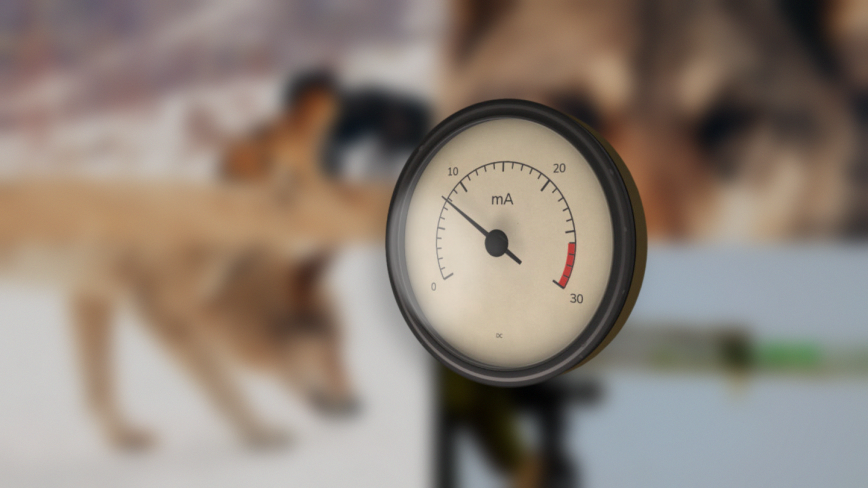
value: 8 (mA)
